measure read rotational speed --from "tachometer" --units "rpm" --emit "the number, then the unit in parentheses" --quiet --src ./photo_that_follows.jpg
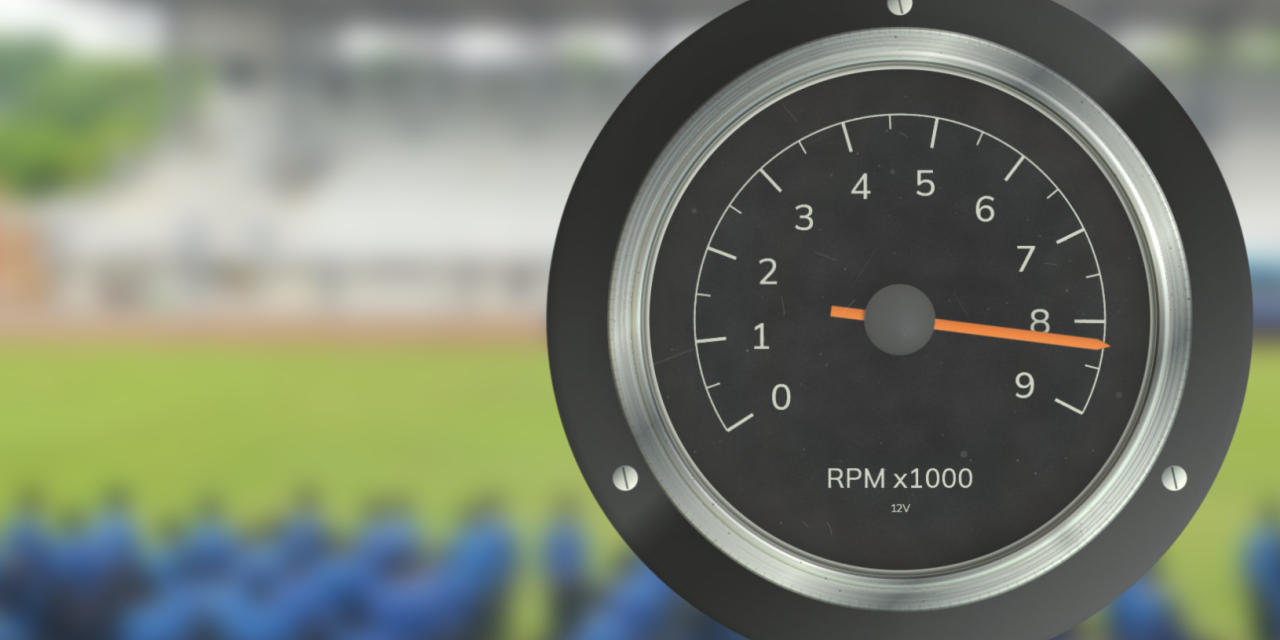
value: 8250 (rpm)
